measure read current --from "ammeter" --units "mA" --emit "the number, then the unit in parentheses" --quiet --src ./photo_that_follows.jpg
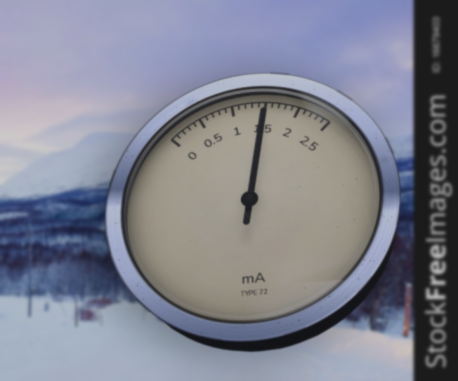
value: 1.5 (mA)
